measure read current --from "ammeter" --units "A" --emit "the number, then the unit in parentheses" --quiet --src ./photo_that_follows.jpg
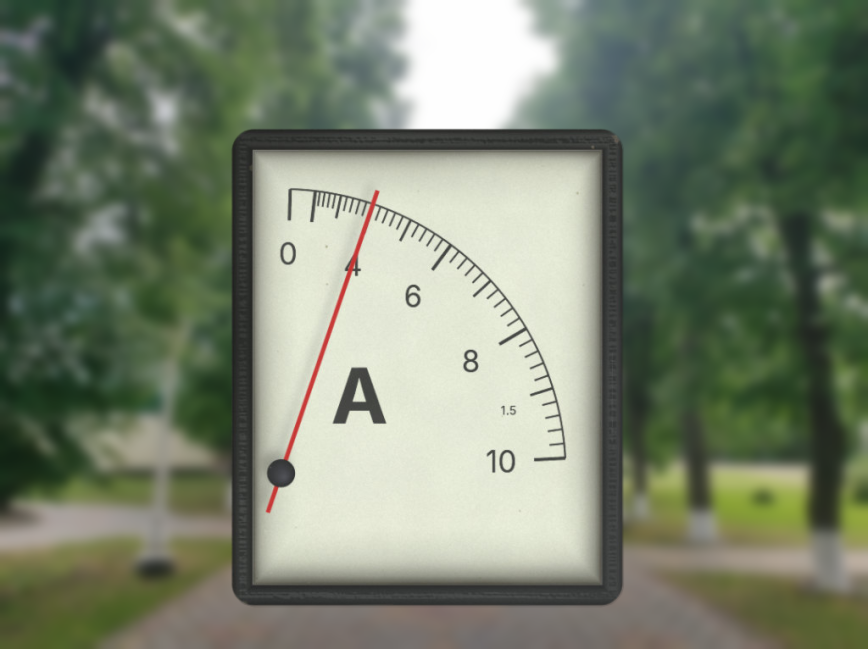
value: 4 (A)
